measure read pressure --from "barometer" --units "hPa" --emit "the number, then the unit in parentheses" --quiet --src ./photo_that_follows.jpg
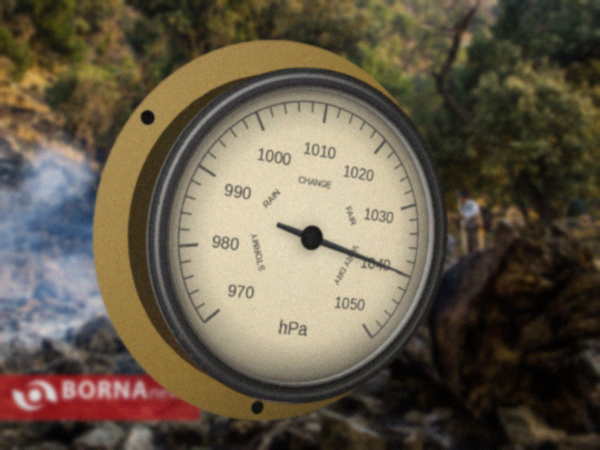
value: 1040 (hPa)
